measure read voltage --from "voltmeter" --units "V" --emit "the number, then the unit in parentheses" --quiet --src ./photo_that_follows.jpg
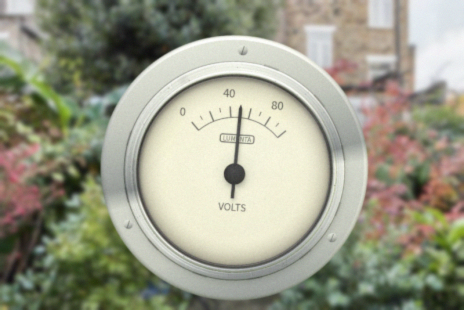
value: 50 (V)
